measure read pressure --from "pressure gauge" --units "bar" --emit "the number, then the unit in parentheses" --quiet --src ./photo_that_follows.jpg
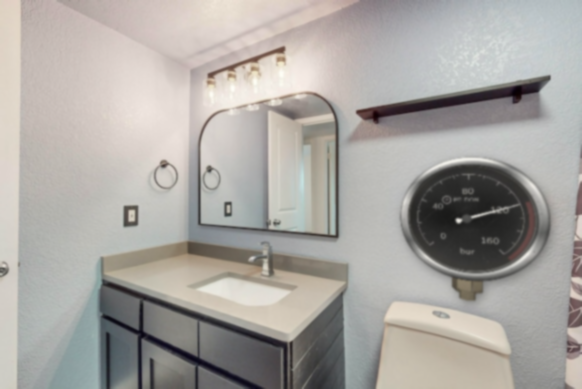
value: 120 (bar)
